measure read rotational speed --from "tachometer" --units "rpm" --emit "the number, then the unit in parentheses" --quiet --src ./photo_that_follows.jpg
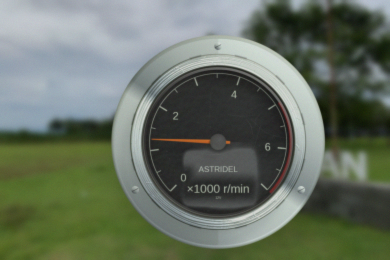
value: 1250 (rpm)
